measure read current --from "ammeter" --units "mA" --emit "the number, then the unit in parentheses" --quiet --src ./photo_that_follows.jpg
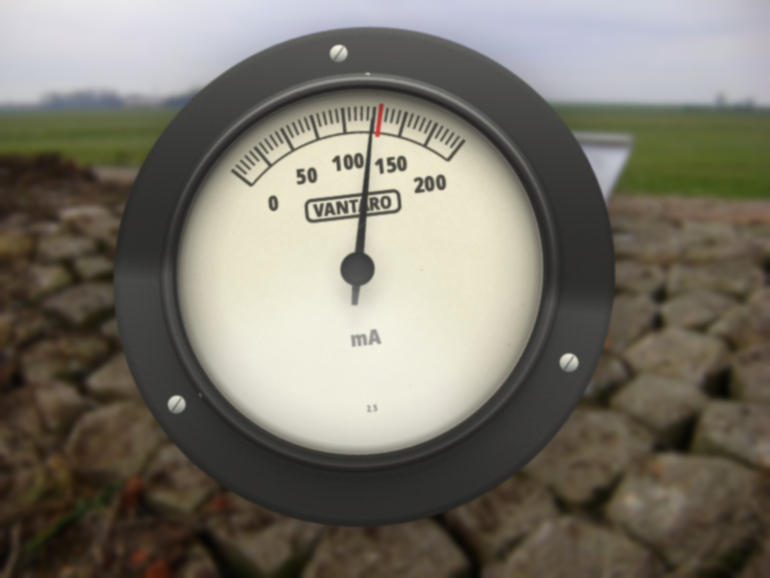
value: 125 (mA)
